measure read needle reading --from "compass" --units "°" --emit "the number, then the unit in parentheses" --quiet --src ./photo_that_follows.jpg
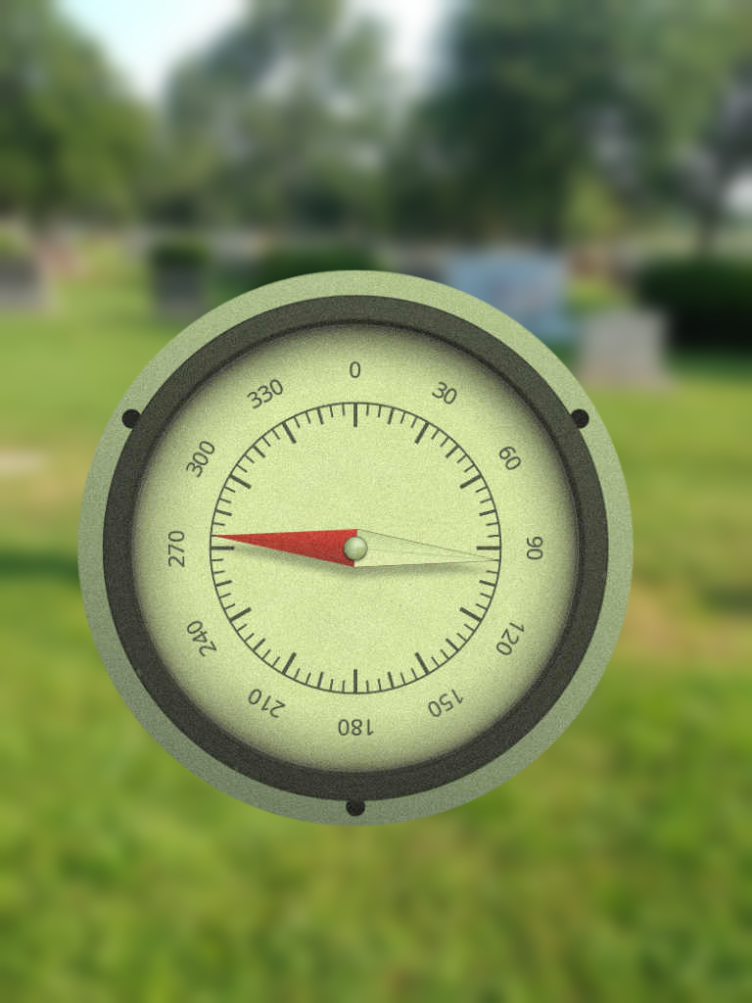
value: 275 (°)
